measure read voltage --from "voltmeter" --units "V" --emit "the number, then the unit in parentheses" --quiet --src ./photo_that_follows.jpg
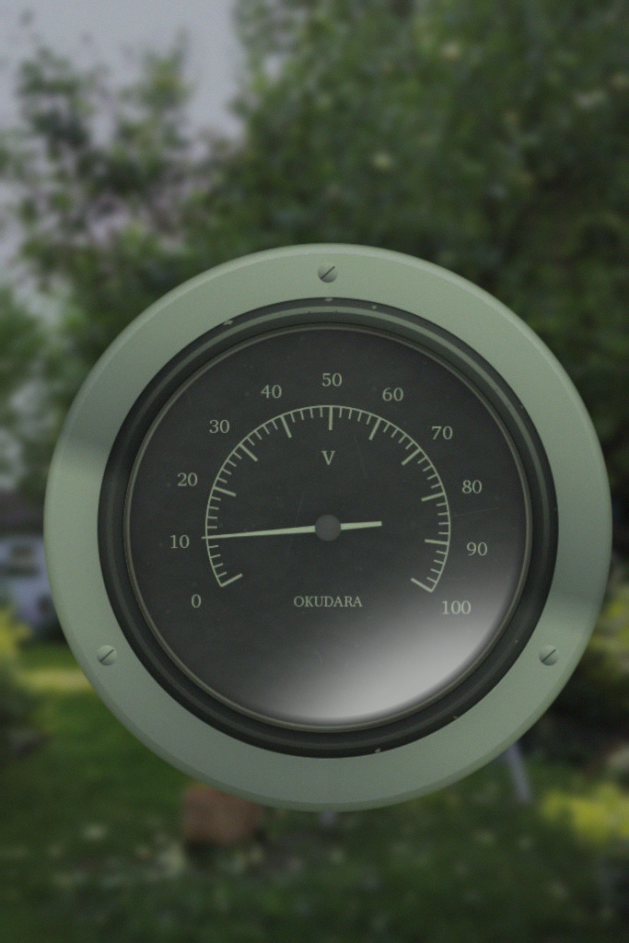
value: 10 (V)
